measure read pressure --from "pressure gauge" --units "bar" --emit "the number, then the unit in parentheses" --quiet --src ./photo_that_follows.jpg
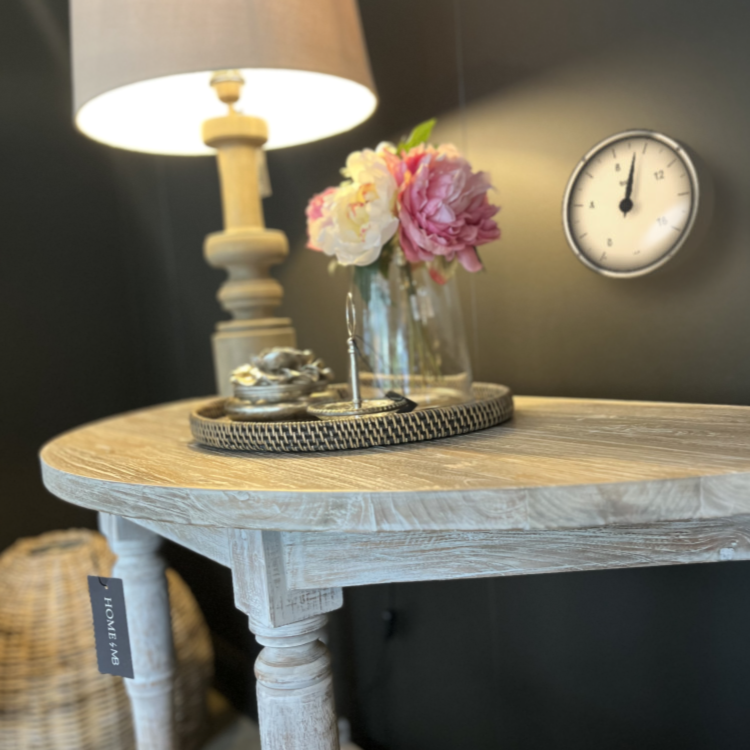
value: 9.5 (bar)
